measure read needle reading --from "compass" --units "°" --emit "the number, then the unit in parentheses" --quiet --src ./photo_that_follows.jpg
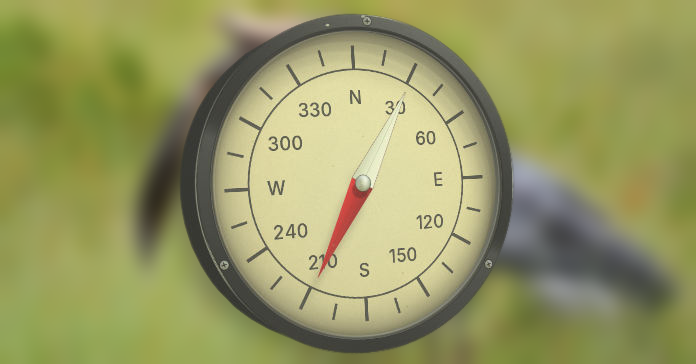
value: 210 (°)
